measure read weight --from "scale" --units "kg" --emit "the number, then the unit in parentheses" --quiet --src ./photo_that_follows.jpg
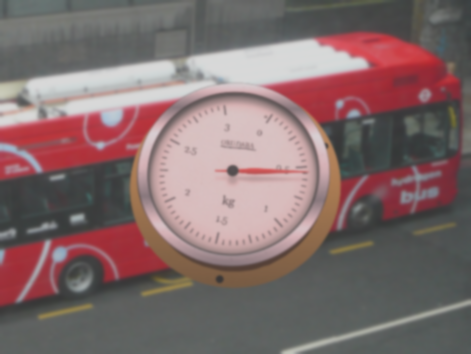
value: 0.55 (kg)
